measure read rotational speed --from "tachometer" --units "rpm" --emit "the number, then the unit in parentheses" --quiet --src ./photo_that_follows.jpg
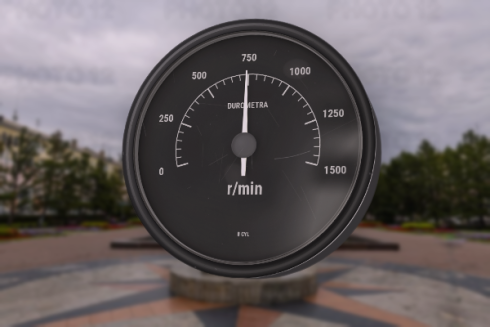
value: 750 (rpm)
